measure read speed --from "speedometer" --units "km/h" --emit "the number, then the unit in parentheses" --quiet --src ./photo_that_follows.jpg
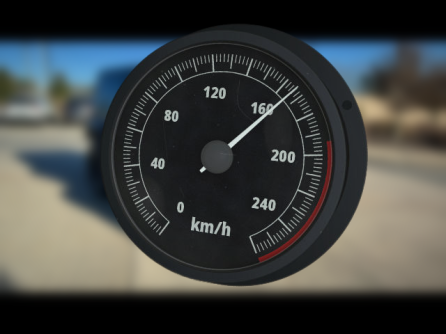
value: 166 (km/h)
